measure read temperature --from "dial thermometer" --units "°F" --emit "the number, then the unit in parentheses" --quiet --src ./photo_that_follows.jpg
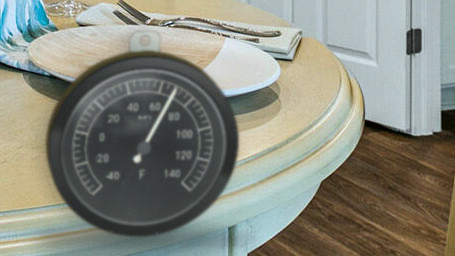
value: 68 (°F)
